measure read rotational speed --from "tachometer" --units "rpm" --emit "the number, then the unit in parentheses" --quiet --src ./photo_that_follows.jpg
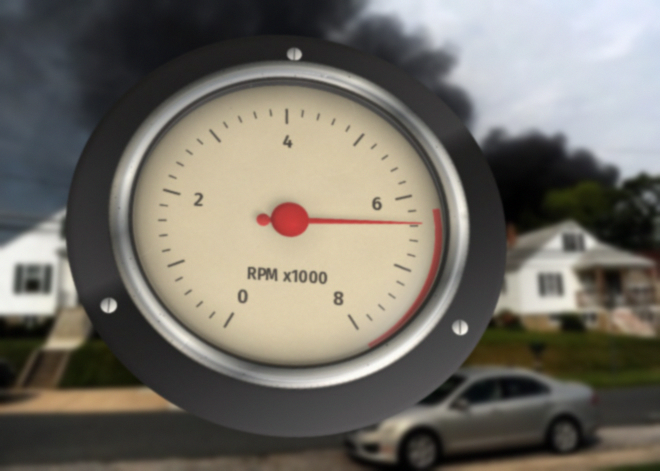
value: 6400 (rpm)
